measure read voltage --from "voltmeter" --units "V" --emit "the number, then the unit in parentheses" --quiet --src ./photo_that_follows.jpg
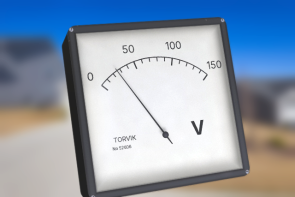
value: 25 (V)
